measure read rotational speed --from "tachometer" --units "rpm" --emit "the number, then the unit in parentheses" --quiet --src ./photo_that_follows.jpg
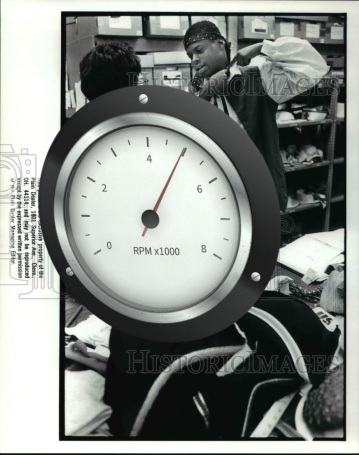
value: 5000 (rpm)
